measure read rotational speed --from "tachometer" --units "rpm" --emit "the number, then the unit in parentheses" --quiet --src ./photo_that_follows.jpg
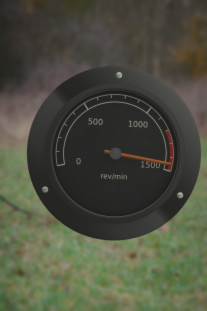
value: 1450 (rpm)
